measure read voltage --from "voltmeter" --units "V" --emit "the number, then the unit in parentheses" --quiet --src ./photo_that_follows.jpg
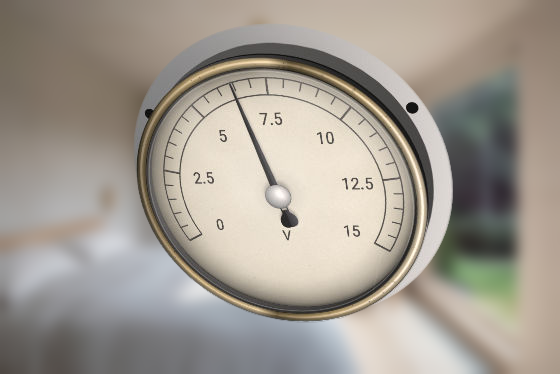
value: 6.5 (V)
